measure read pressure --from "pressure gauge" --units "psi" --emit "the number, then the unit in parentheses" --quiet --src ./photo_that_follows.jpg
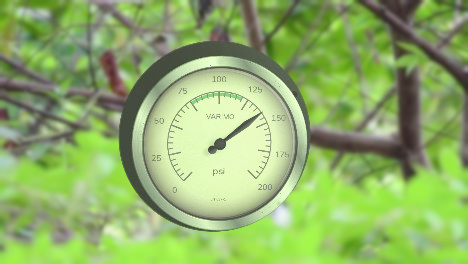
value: 140 (psi)
